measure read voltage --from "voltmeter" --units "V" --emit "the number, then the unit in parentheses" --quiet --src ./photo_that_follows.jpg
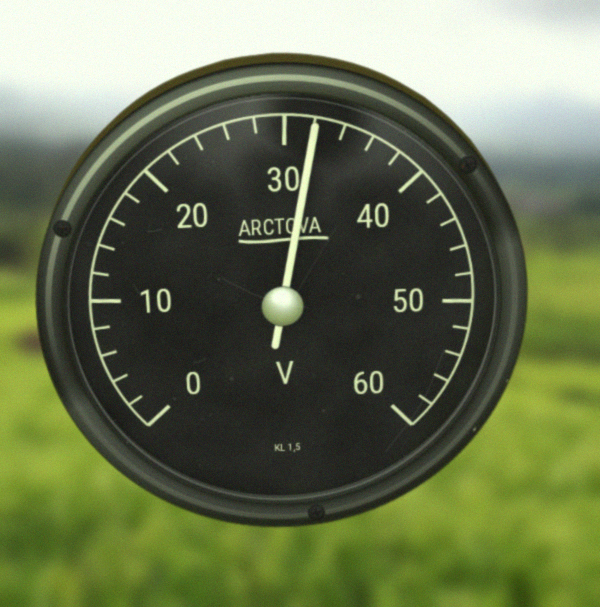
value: 32 (V)
